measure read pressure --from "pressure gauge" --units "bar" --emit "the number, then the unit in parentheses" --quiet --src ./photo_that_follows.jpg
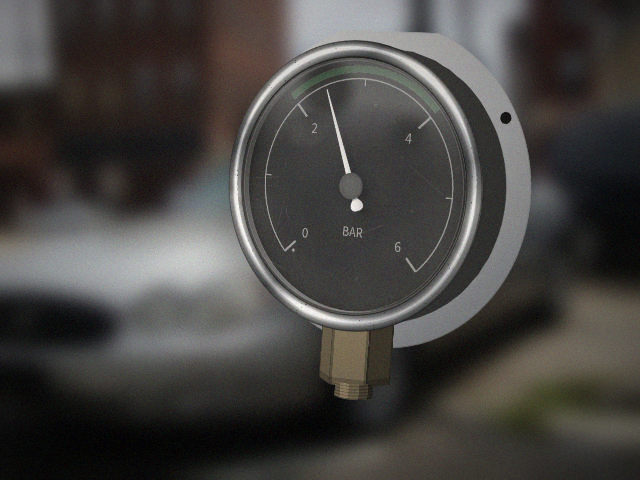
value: 2.5 (bar)
